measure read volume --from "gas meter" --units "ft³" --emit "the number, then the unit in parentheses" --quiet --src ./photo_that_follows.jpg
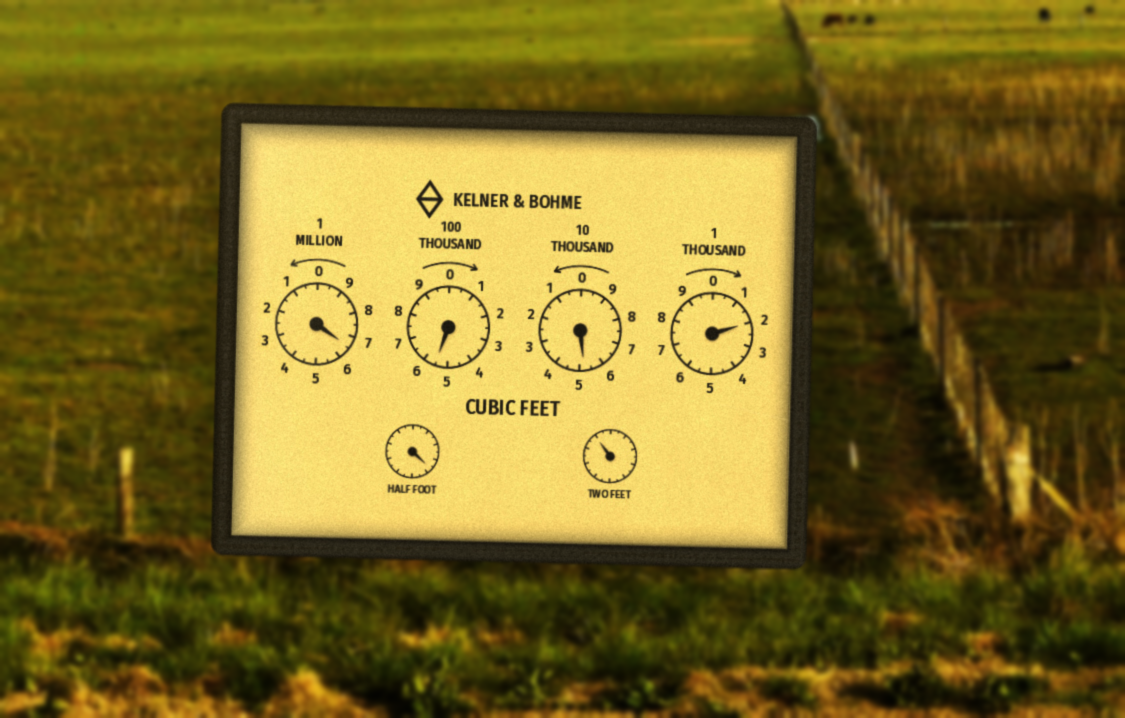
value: 655200 (ft³)
